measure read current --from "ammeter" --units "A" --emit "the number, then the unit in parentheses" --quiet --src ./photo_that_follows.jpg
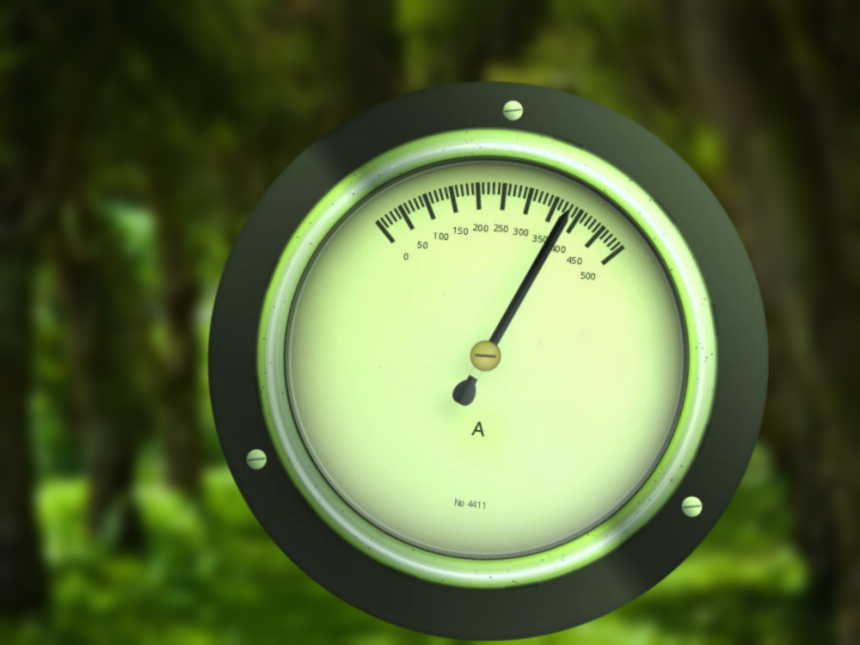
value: 380 (A)
